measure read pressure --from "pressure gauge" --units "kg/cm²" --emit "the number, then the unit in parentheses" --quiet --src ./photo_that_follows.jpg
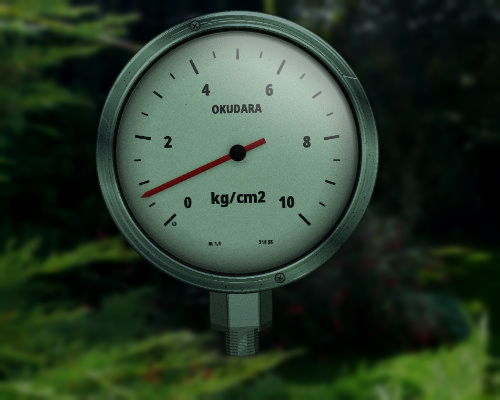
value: 0.75 (kg/cm²)
